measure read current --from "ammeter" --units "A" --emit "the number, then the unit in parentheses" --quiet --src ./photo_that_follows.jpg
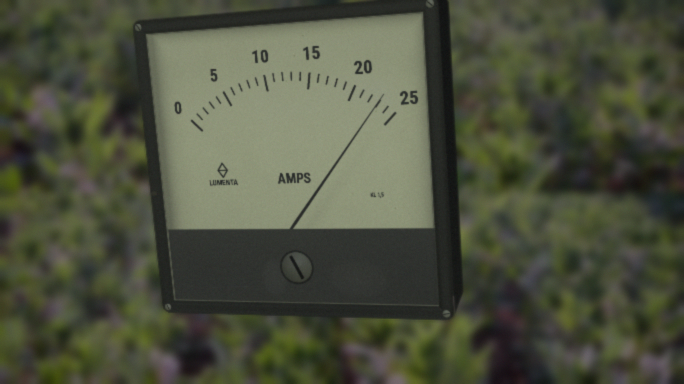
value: 23 (A)
